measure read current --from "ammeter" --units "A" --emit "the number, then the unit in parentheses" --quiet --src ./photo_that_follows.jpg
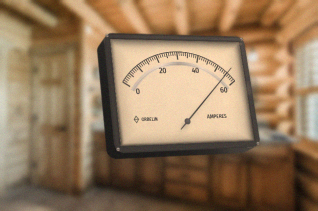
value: 55 (A)
